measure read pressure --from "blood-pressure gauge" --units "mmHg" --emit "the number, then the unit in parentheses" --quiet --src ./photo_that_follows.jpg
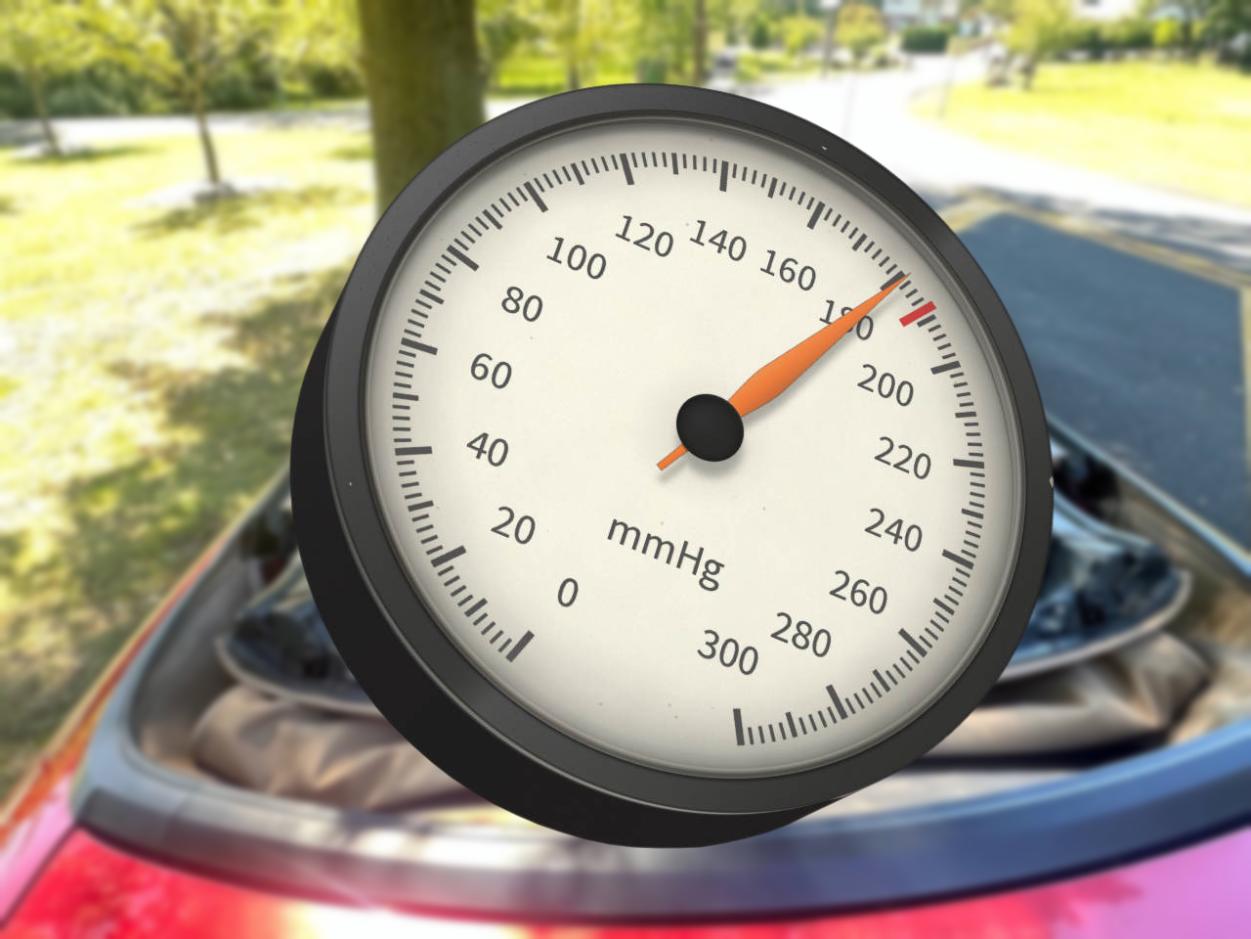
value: 181 (mmHg)
